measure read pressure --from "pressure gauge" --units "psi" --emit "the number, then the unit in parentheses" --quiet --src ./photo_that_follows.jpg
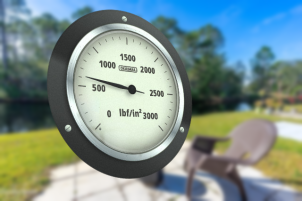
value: 600 (psi)
